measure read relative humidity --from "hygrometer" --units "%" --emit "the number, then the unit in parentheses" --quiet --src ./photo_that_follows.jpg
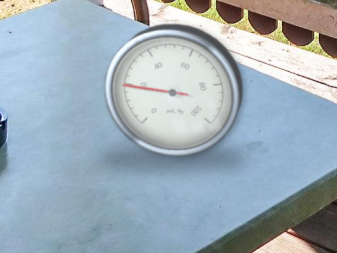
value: 20 (%)
